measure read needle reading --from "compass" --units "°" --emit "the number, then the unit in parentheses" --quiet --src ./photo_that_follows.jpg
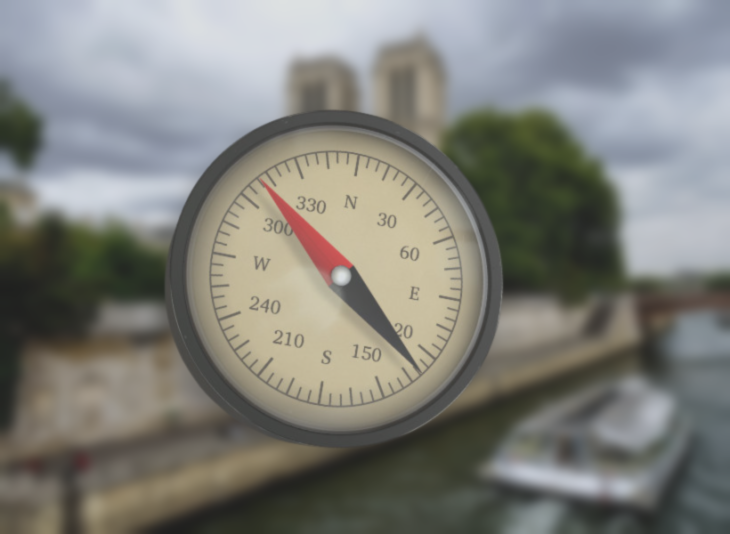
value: 310 (°)
